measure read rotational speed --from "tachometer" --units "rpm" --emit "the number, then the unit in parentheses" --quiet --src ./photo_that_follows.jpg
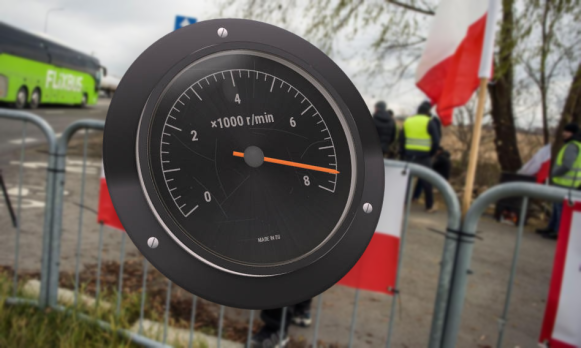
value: 7600 (rpm)
